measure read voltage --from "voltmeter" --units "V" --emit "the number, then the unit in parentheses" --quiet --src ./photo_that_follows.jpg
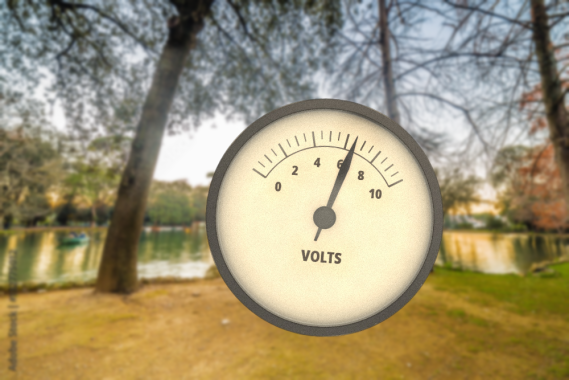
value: 6.5 (V)
